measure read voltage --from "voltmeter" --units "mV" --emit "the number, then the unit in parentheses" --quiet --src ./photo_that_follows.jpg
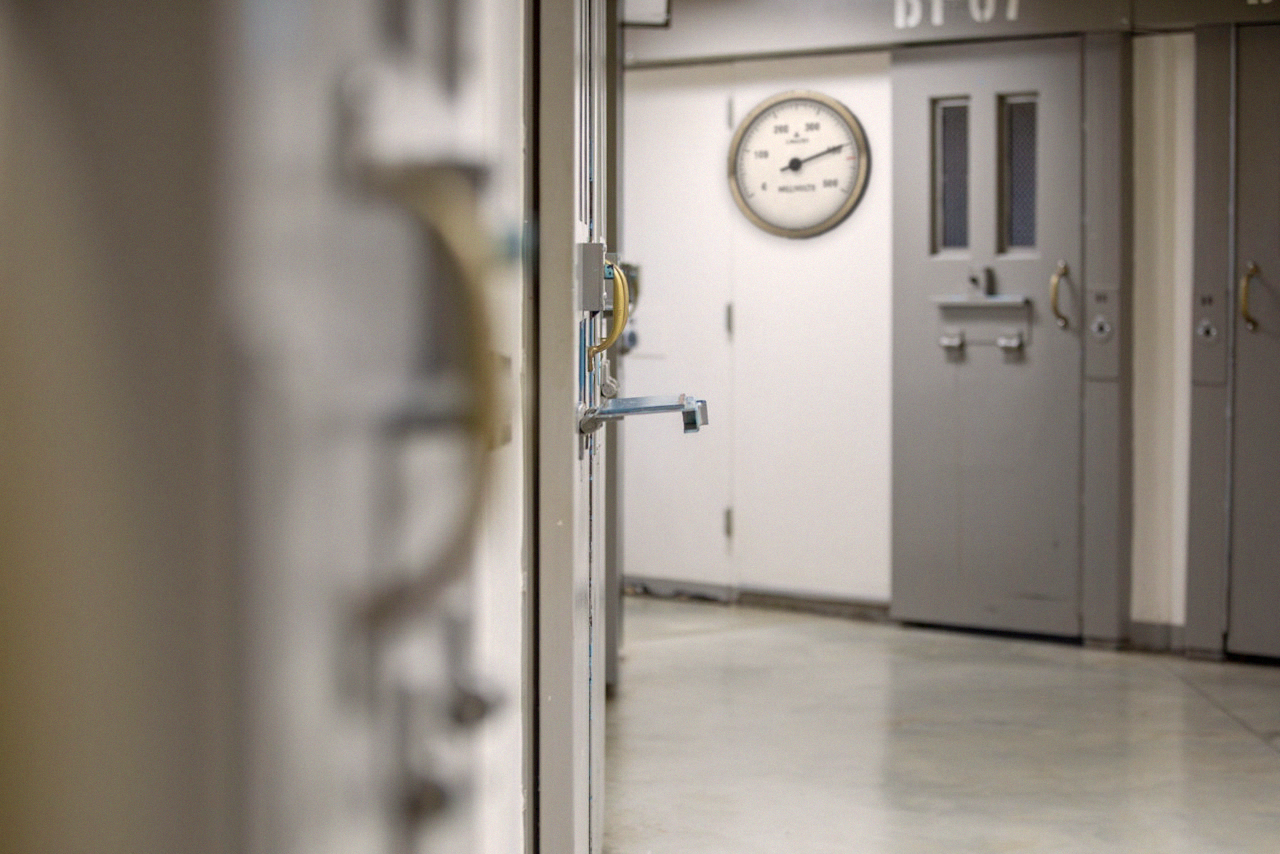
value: 400 (mV)
